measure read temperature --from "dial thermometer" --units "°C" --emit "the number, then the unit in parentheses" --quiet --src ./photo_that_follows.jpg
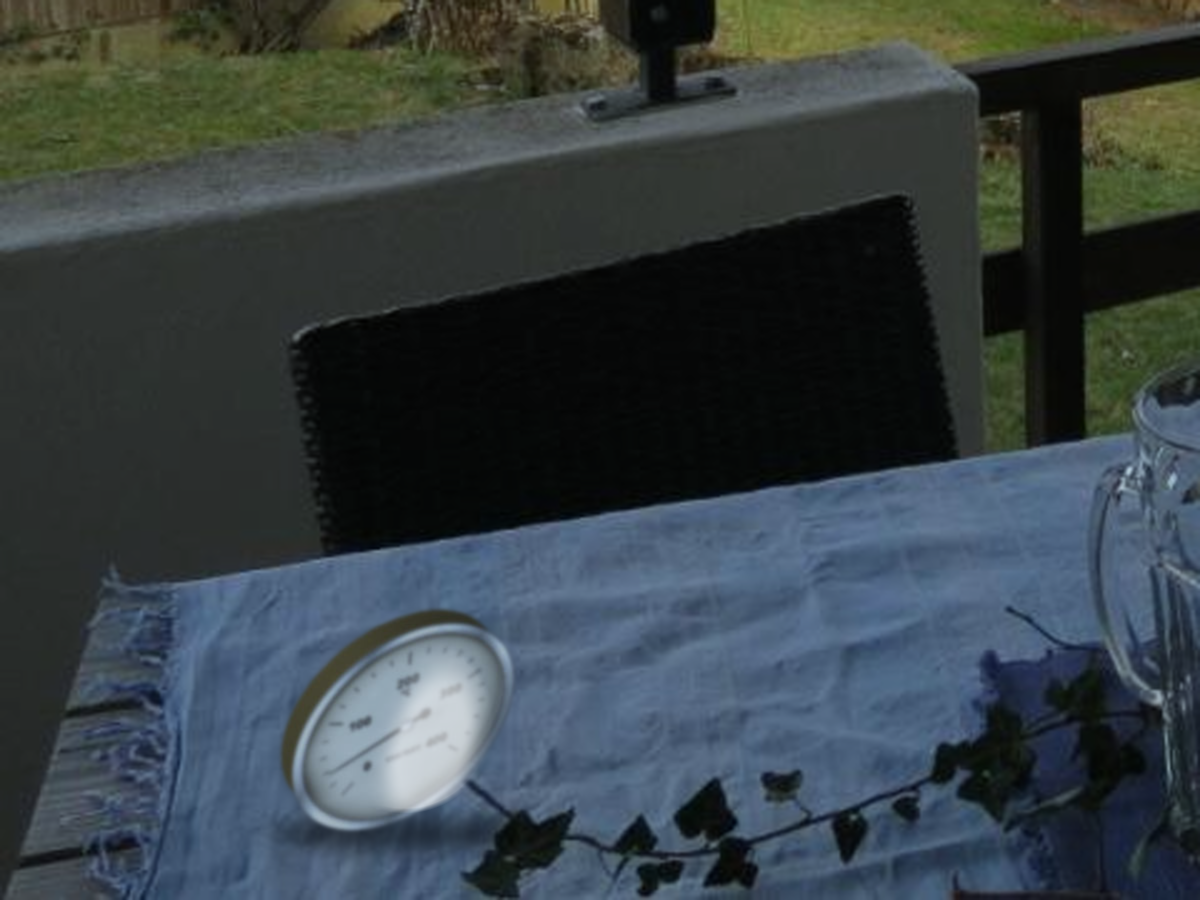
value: 40 (°C)
